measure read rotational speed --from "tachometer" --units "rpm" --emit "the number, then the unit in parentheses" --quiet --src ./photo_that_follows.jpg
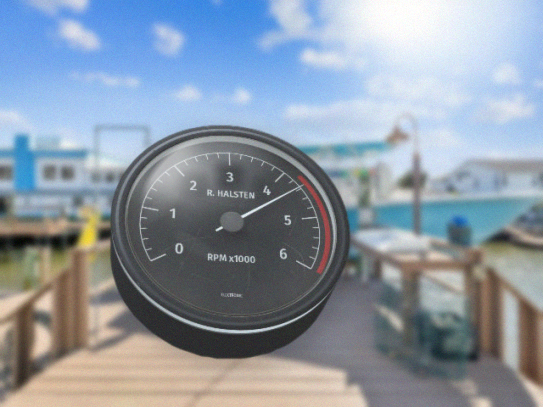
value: 4400 (rpm)
